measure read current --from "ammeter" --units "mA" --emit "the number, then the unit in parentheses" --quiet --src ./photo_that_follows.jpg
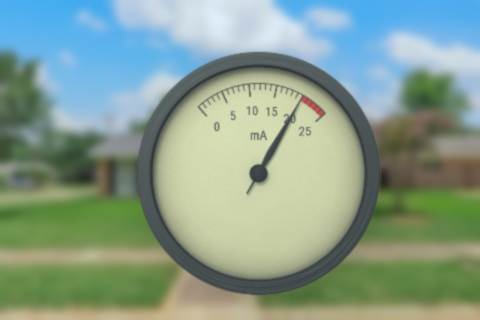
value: 20 (mA)
